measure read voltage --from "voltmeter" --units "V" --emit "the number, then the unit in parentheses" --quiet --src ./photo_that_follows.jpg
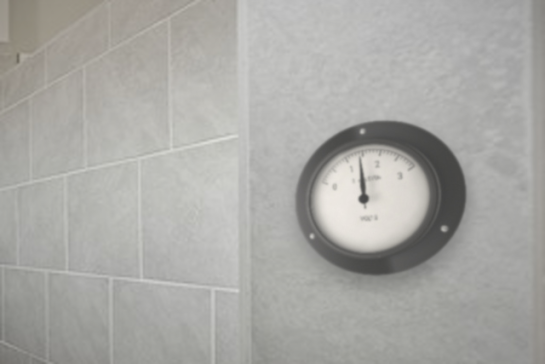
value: 1.5 (V)
